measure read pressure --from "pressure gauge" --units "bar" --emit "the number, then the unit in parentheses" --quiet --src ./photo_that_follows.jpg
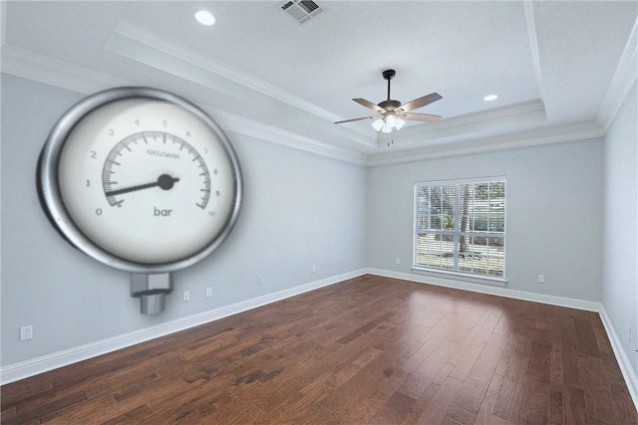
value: 0.5 (bar)
